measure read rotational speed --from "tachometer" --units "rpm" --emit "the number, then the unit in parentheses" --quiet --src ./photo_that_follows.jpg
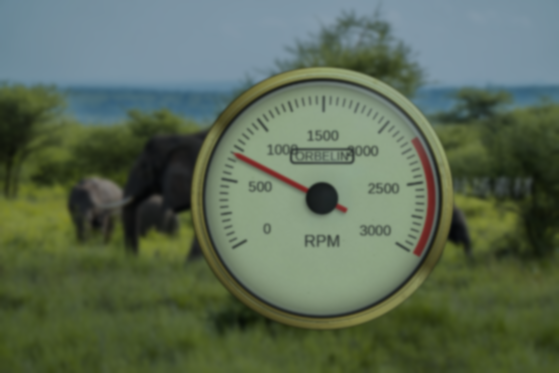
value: 700 (rpm)
